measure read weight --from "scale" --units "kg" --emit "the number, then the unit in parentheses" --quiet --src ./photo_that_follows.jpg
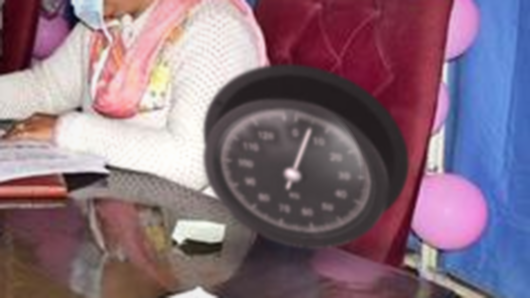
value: 5 (kg)
